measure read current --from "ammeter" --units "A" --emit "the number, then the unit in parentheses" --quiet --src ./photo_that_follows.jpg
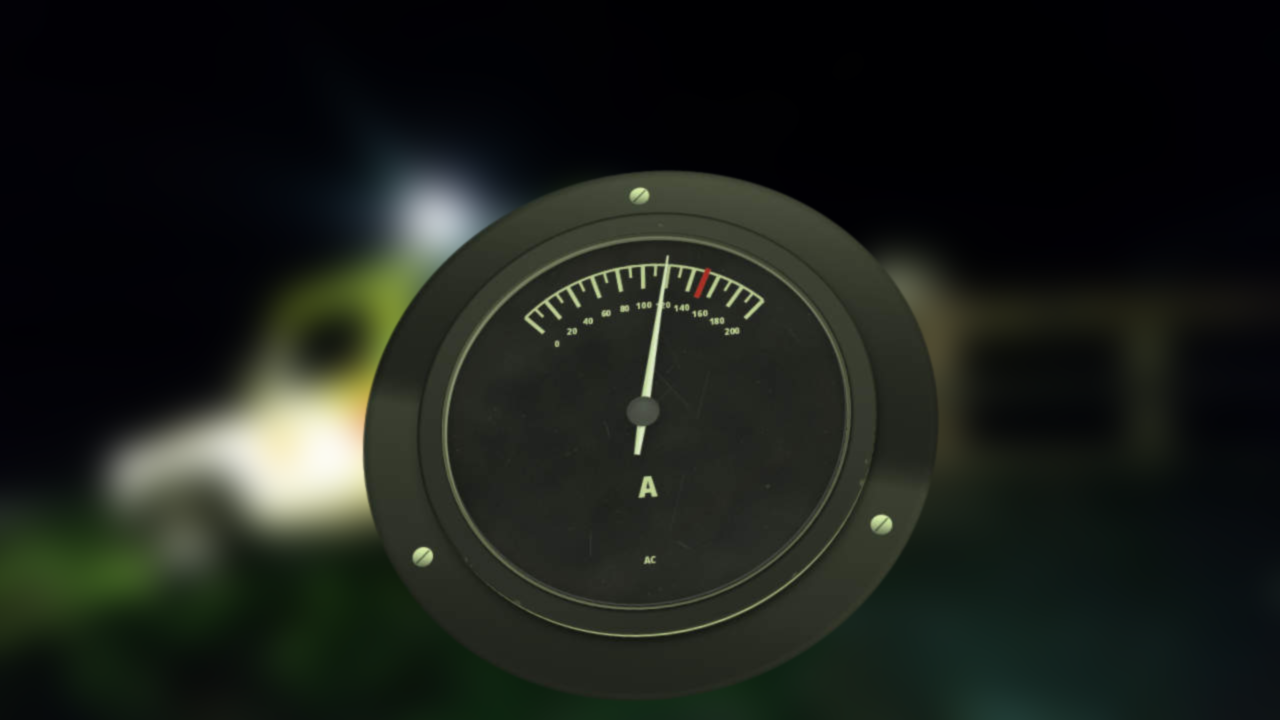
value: 120 (A)
